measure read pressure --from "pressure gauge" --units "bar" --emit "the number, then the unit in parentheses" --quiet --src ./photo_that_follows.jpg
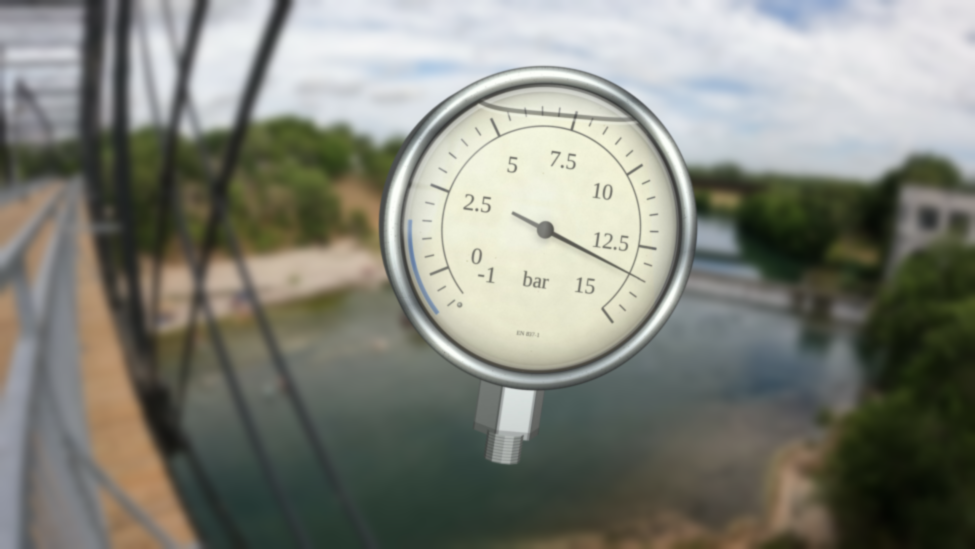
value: 13.5 (bar)
